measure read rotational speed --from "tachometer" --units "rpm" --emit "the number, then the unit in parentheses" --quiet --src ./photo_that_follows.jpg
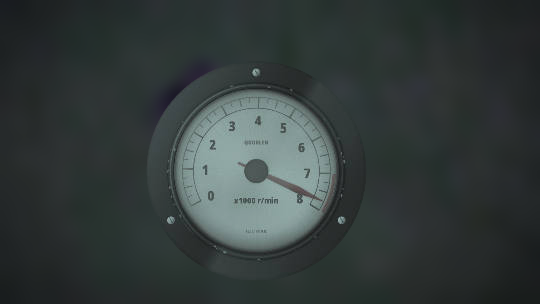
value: 7750 (rpm)
